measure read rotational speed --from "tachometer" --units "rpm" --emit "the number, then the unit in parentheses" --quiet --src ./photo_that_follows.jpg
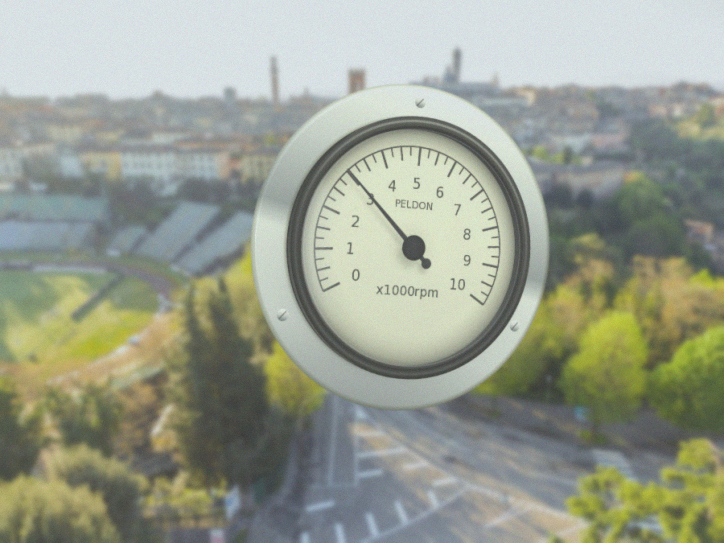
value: 3000 (rpm)
